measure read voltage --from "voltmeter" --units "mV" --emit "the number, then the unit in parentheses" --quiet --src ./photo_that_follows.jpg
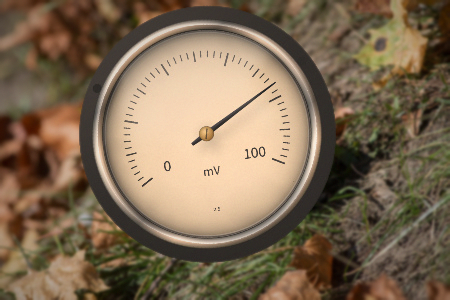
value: 76 (mV)
